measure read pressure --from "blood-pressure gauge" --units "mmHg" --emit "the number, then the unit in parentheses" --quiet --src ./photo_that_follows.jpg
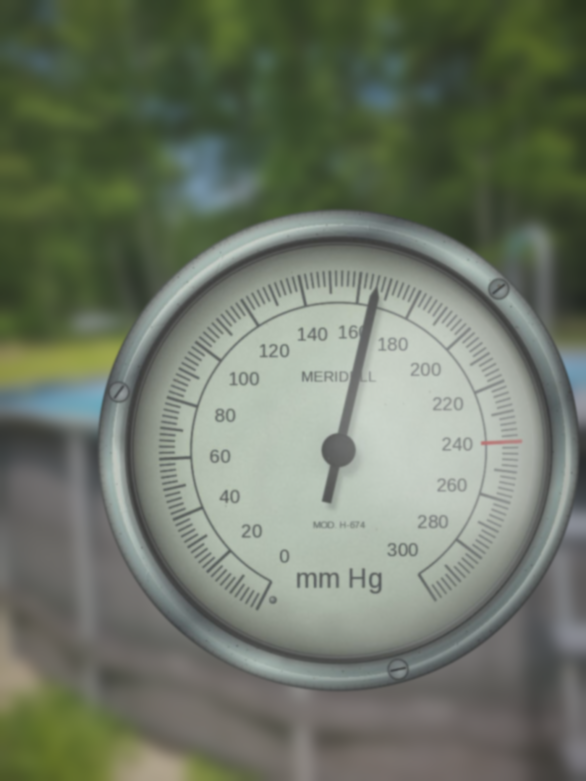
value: 166 (mmHg)
